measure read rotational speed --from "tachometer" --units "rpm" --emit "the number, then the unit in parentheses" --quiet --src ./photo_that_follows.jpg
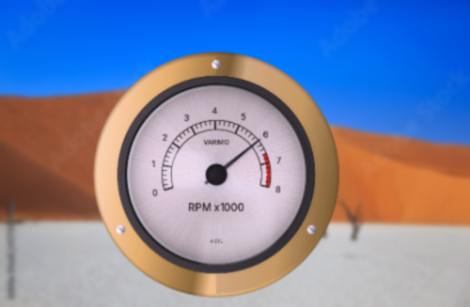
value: 6000 (rpm)
